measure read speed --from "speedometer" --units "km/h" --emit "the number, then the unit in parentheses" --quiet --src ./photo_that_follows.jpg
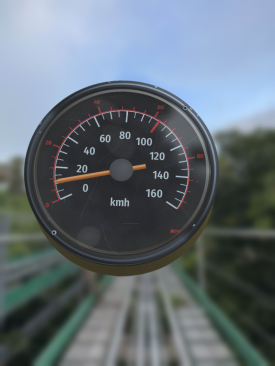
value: 10 (km/h)
